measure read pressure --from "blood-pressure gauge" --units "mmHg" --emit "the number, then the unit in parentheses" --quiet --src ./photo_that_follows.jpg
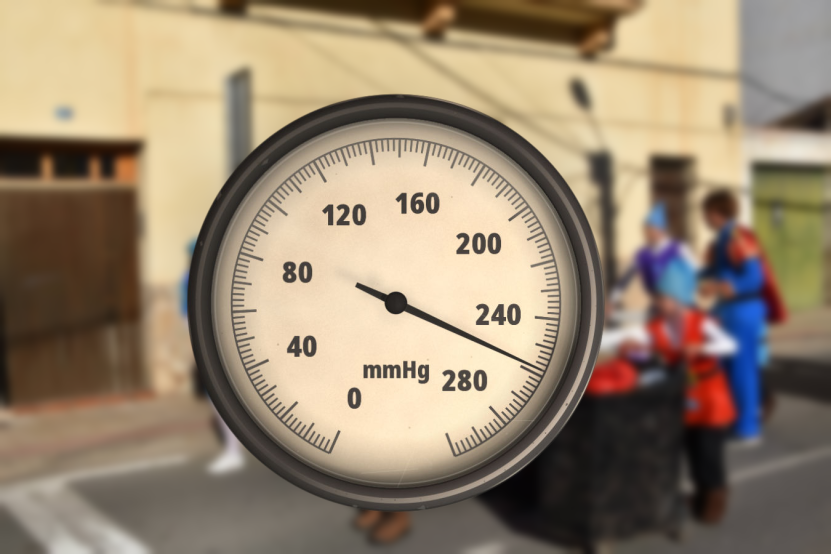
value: 258 (mmHg)
